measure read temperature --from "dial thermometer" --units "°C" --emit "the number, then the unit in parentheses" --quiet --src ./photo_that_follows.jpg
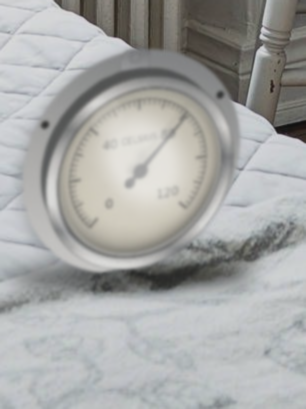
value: 80 (°C)
